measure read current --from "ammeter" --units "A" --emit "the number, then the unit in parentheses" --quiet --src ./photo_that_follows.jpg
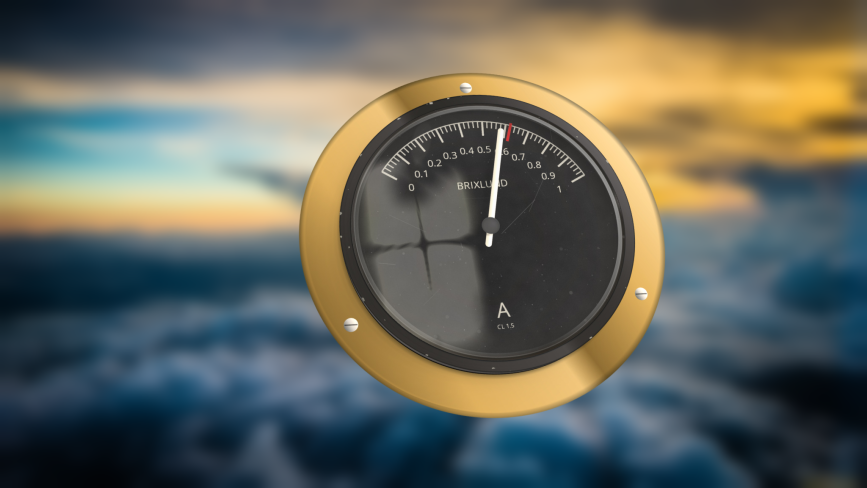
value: 0.58 (A)
